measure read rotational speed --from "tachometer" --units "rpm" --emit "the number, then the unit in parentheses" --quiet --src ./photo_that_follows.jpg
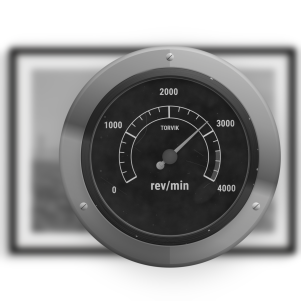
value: 2800 (rpm)
